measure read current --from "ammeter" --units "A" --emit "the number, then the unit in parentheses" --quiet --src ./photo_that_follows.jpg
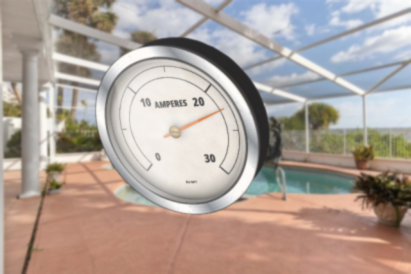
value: 22.5 (A)
